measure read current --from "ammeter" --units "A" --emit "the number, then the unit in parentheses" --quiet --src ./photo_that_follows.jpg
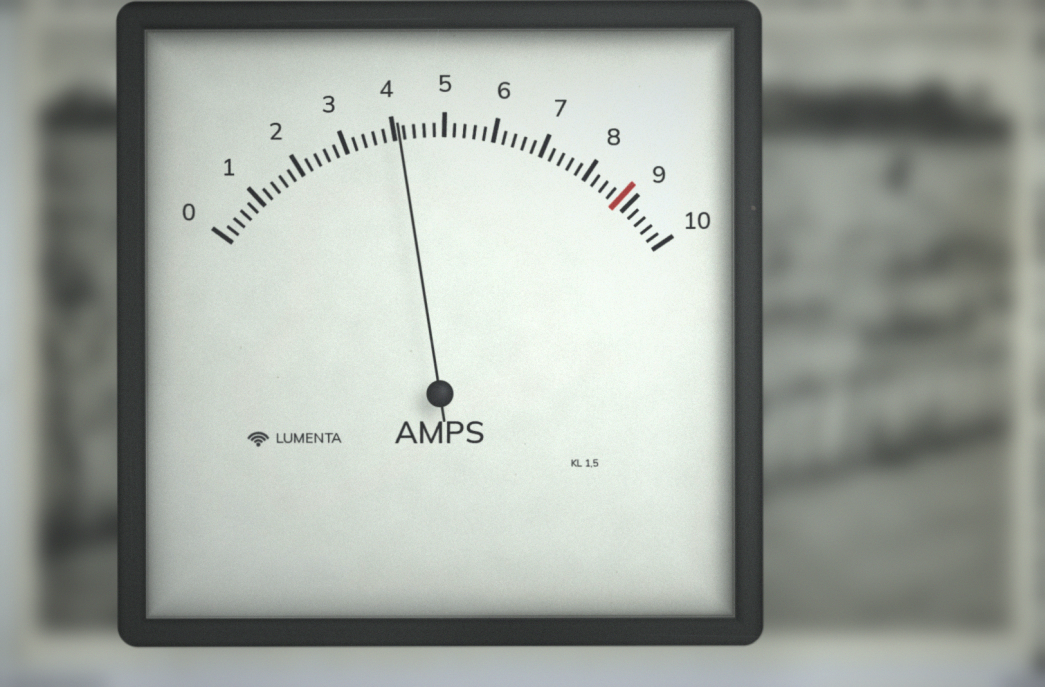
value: 4.1 (A)
